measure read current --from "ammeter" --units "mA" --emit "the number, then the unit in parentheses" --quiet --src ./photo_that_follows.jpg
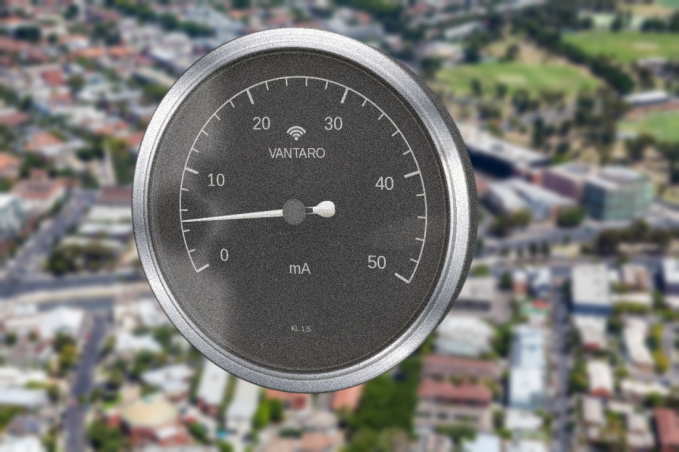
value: 5 (mA)
